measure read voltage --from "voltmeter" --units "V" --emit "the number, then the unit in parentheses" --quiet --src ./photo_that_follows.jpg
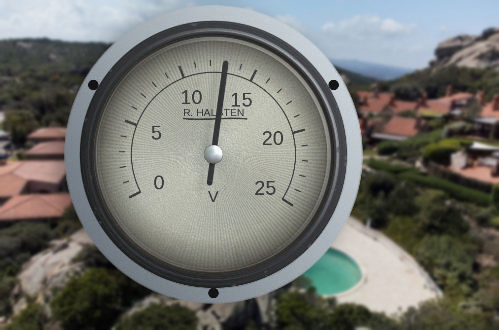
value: 13 (V)
